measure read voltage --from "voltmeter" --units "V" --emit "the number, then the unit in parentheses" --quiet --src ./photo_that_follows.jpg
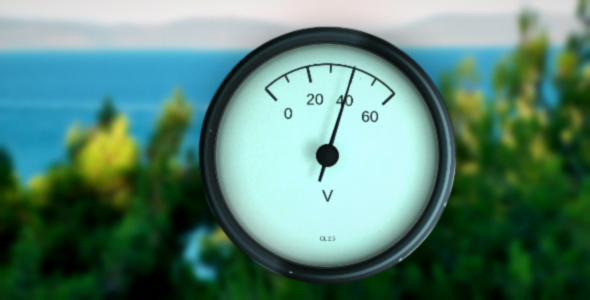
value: 40 (V)
